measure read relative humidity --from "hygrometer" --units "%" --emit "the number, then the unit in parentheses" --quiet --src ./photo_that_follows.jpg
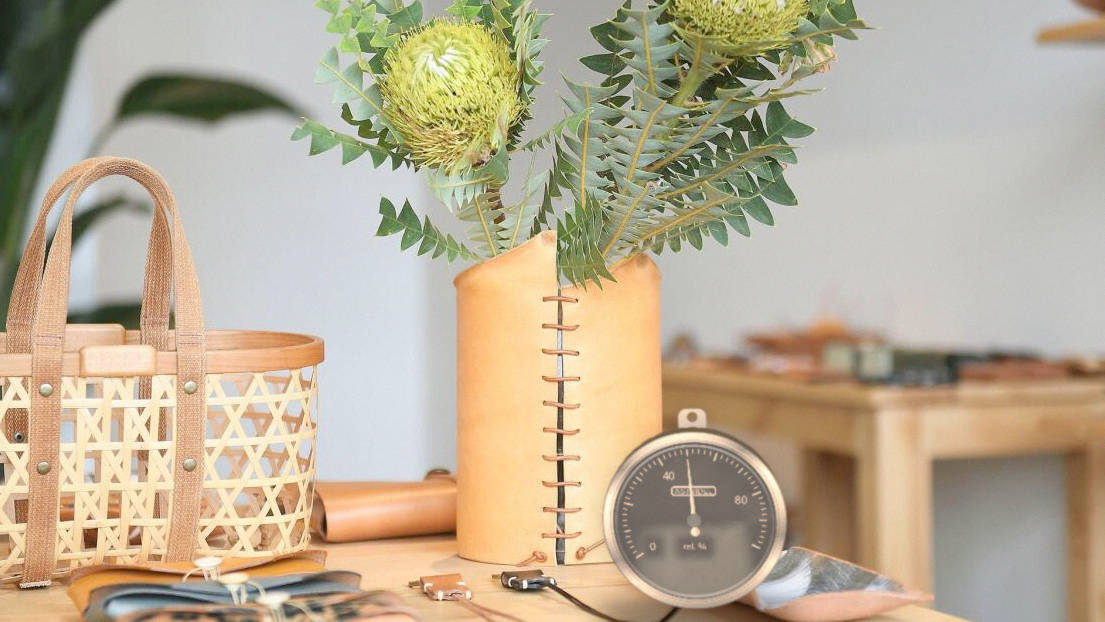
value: 50 (%)
